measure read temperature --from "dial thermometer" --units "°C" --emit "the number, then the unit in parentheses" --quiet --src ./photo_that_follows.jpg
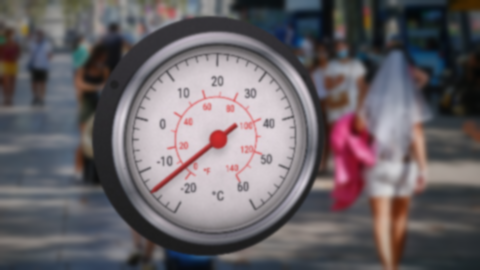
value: -14 (°C)
